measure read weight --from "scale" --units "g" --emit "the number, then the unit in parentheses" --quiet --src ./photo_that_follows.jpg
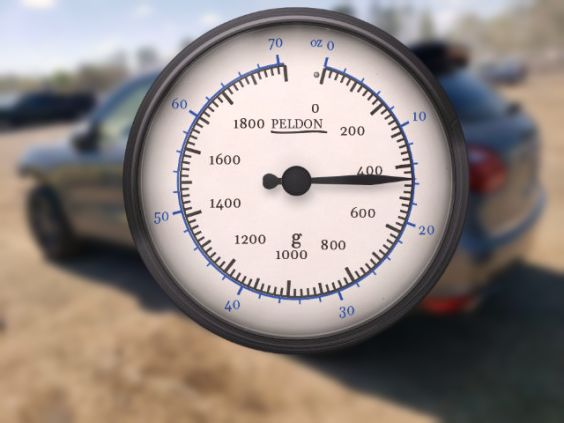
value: 440 (g)
